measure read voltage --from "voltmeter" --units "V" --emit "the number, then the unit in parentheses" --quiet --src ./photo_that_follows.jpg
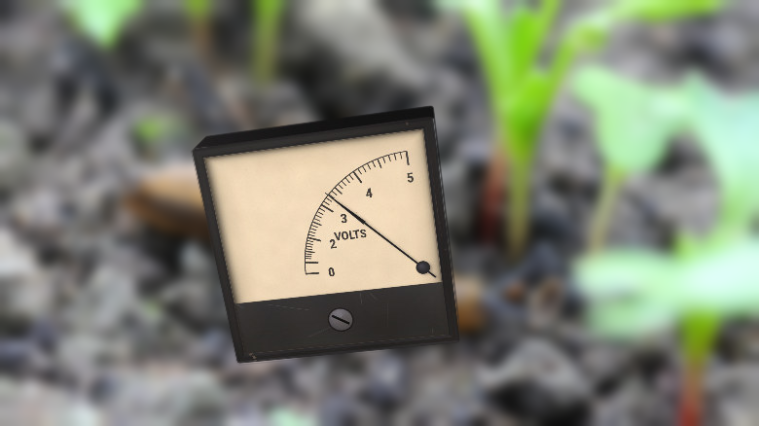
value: 3.3 (V)
